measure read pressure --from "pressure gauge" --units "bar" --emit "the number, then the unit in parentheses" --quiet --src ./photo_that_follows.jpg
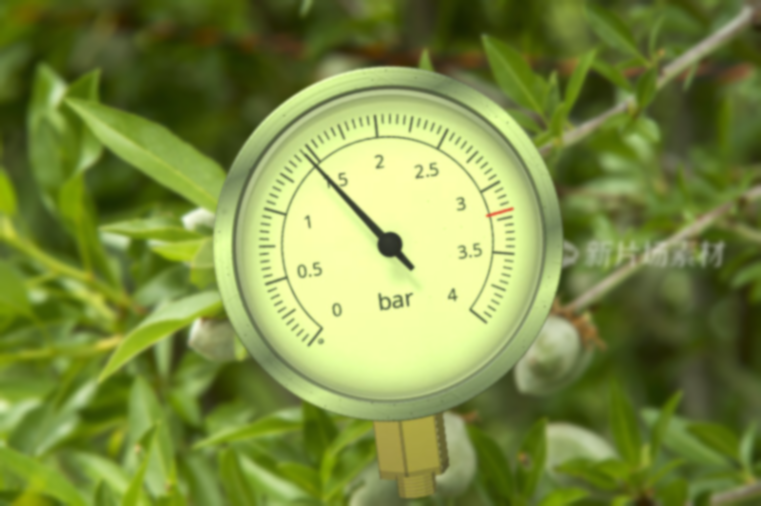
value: 1.45 (bar)
